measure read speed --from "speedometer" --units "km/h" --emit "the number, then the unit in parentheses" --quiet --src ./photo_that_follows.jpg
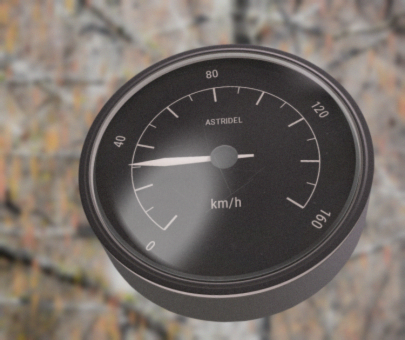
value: 30 (km/h)
